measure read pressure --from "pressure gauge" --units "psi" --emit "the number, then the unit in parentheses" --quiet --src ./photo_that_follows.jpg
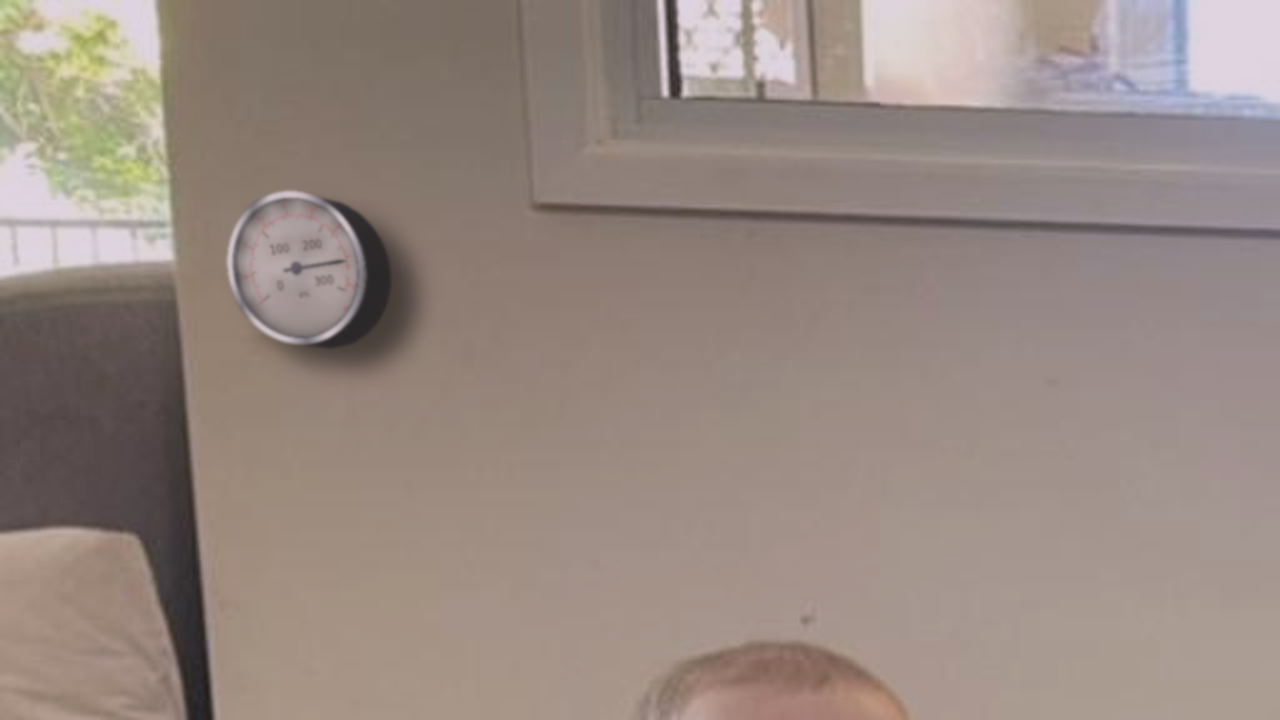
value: 260 (psi)
